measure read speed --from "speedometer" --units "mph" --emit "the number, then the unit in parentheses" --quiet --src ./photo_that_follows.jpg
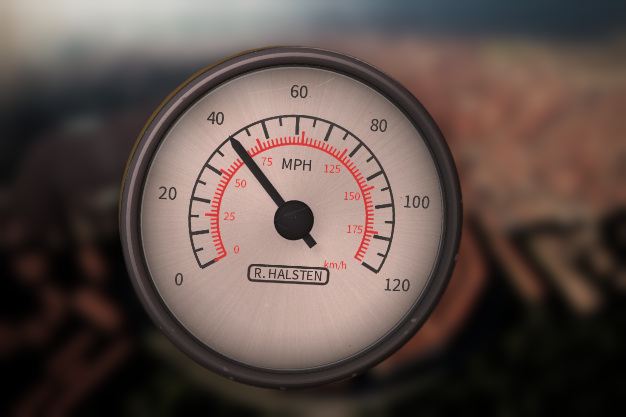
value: 40 (mph)
